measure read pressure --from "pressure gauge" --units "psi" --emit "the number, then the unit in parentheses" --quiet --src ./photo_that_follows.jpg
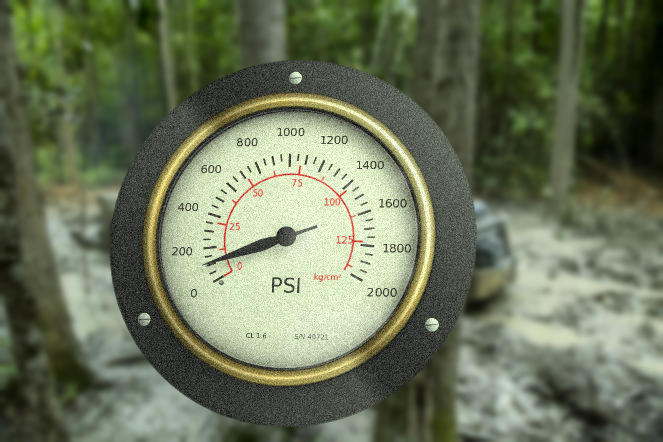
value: 100 (psi)
